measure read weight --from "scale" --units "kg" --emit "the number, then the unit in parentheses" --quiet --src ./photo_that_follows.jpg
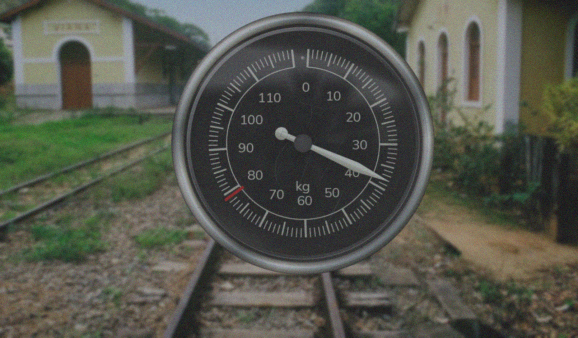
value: 38 (kg)
